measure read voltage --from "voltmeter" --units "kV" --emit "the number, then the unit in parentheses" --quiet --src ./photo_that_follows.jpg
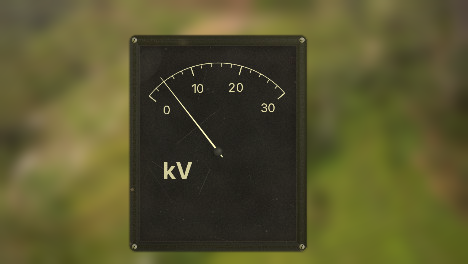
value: 4 (kV)
